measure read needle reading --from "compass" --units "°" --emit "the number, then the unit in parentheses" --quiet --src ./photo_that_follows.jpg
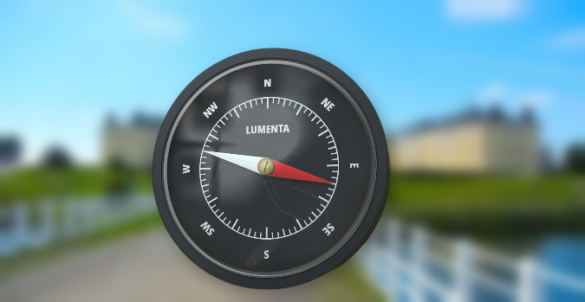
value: 105 (°)
